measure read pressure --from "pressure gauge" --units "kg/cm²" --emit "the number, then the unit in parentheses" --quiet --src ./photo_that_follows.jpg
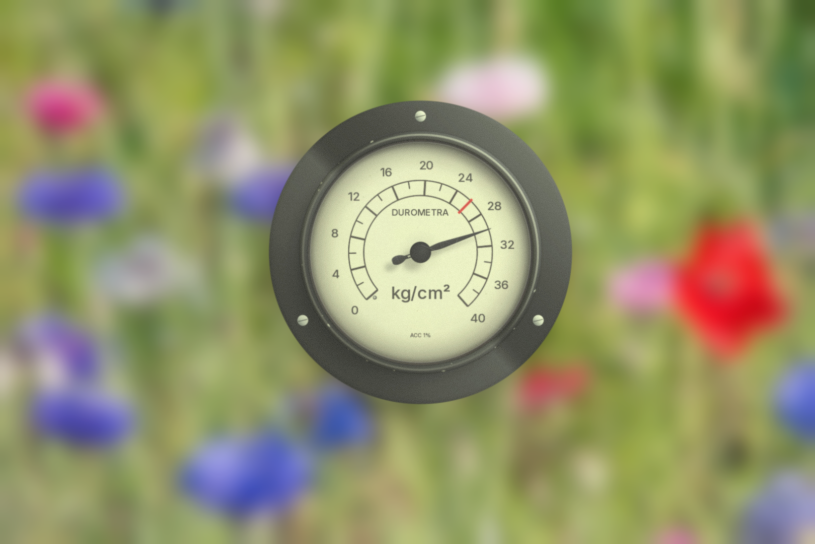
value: 30 (kg/cm²)
